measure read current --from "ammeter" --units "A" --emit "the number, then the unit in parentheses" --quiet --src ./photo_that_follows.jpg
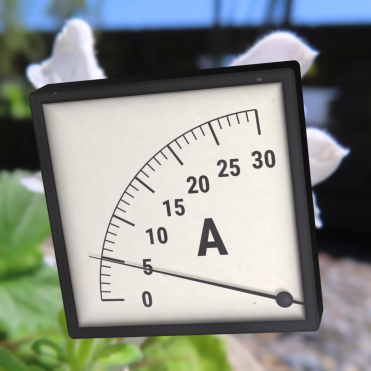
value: 5 (A)
